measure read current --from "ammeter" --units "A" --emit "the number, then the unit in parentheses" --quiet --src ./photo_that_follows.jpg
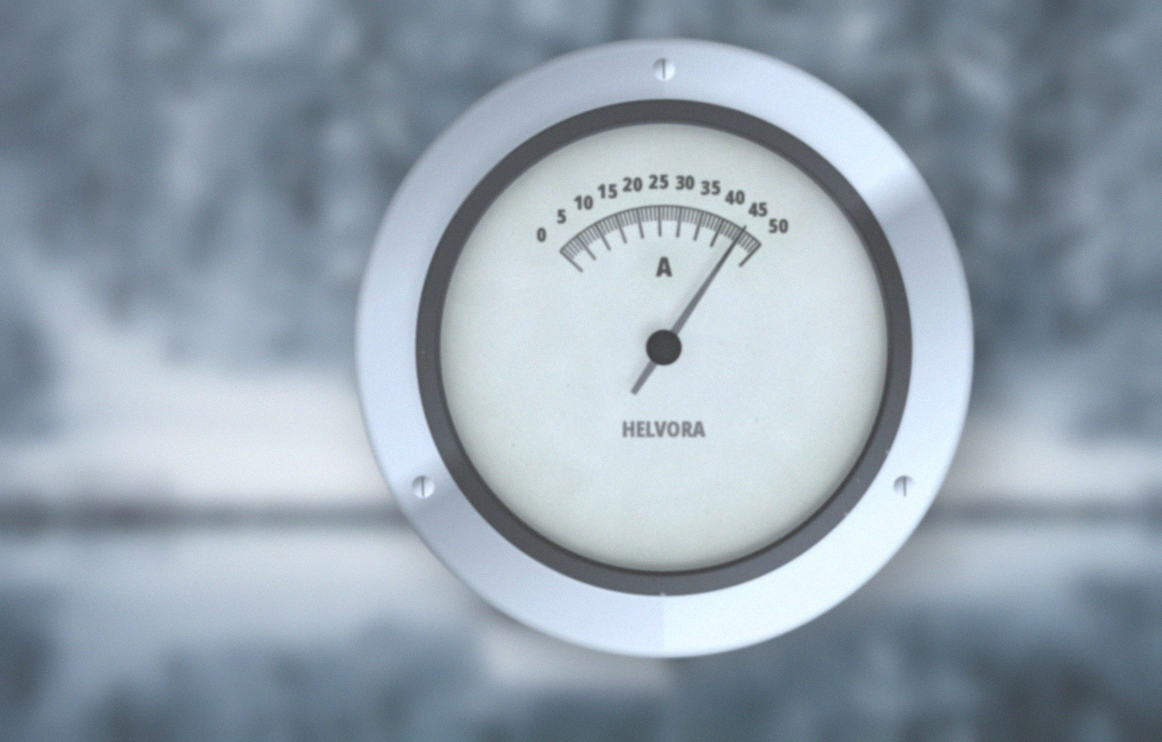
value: 45 (A)
